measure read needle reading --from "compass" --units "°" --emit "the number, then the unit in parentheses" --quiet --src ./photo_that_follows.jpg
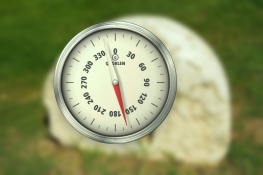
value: 165 (°)
